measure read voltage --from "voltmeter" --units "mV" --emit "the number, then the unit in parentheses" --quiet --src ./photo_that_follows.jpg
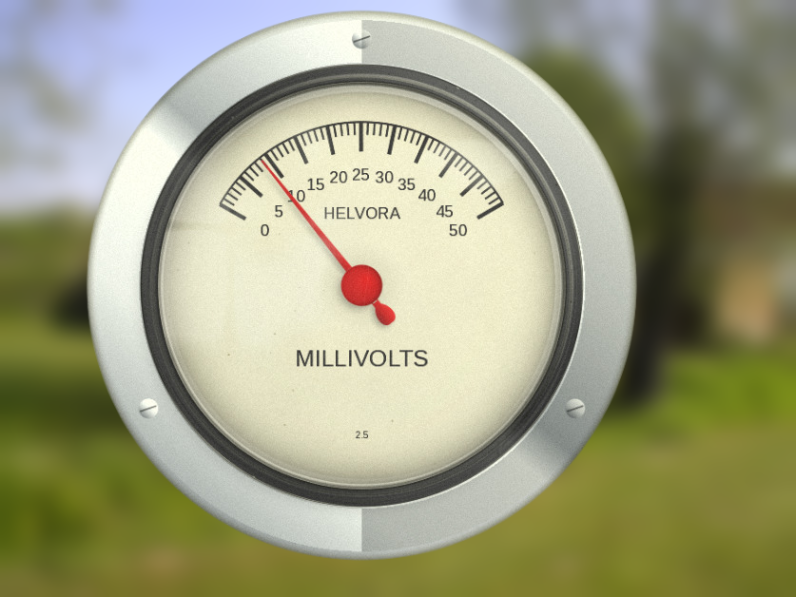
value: 9 (mV)
